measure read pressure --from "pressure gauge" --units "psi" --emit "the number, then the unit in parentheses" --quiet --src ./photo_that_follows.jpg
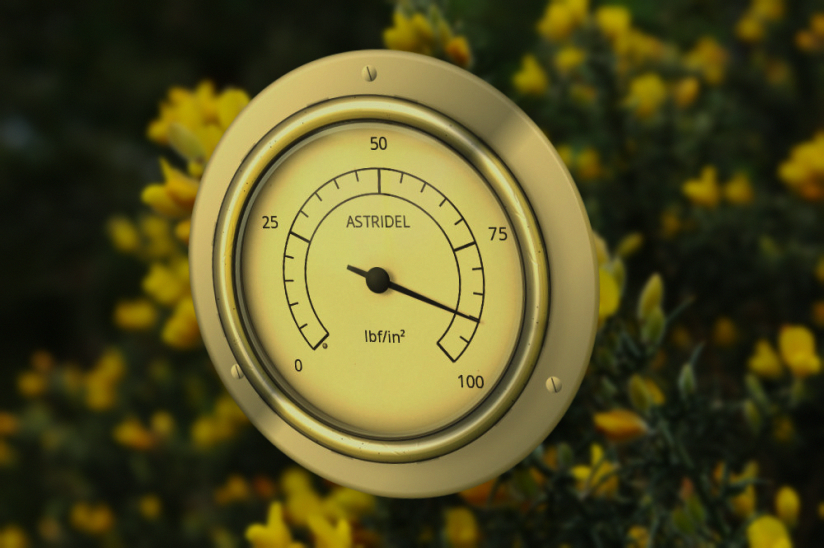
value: 90 (psi)
